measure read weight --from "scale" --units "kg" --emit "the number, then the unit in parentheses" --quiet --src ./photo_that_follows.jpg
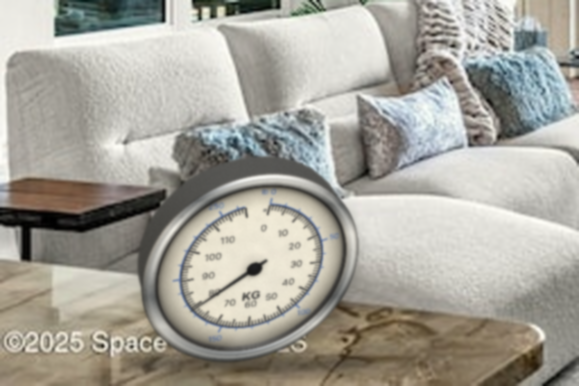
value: 80 (kg)
